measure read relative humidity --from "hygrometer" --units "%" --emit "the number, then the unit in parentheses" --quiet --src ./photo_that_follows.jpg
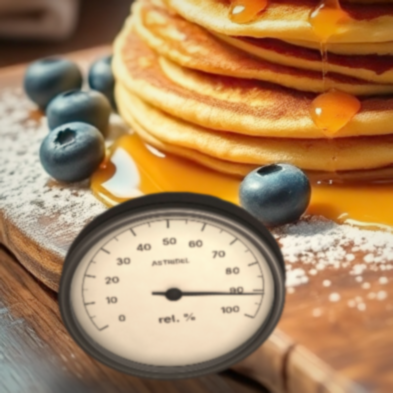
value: 90 (%)
